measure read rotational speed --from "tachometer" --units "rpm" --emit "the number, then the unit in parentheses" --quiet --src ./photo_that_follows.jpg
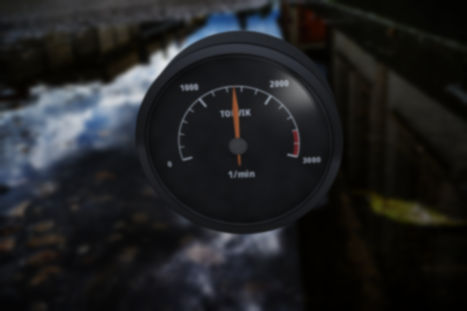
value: 1500 (rpm)
